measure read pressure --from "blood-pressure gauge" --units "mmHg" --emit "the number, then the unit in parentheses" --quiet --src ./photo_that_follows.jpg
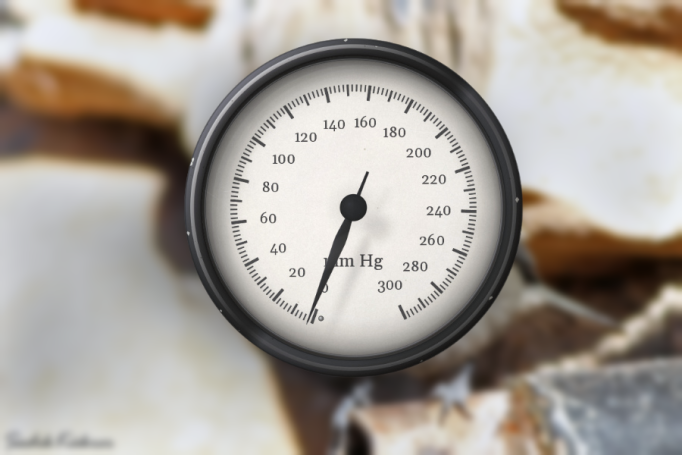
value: 2 (mmHg)
